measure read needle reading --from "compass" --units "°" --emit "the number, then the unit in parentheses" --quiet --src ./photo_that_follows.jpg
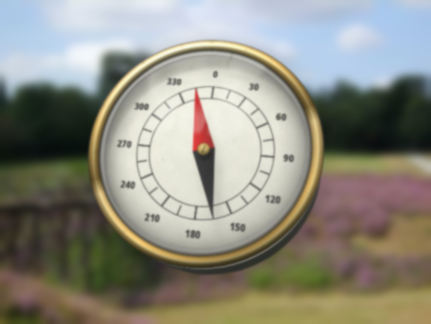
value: 345 (°)
